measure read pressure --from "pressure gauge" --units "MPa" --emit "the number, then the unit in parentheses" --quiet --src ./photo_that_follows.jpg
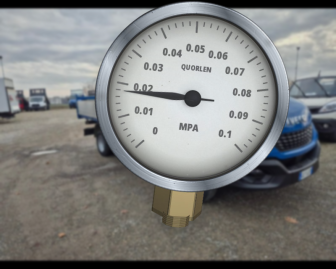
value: 0.018 (MPa)
